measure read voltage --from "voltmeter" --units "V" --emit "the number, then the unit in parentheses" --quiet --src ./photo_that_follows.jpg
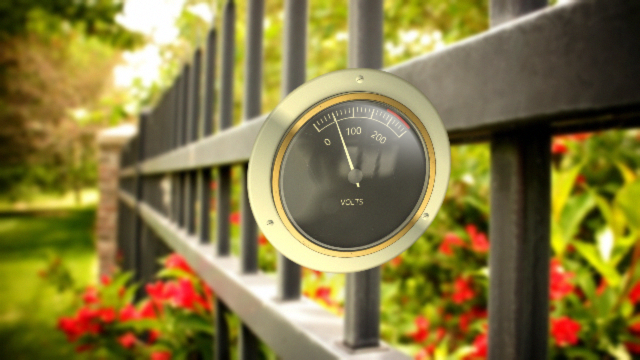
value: 50 (V)
